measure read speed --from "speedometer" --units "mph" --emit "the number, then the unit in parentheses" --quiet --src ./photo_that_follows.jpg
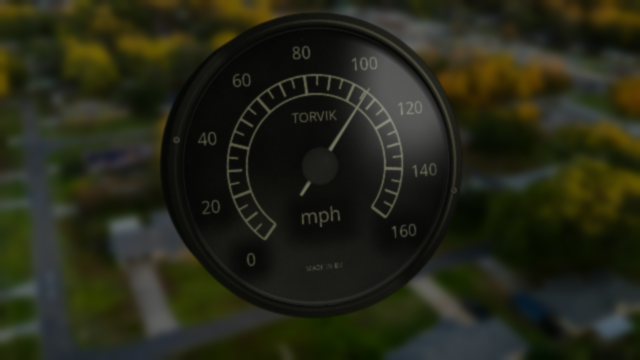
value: 105 (mph)
